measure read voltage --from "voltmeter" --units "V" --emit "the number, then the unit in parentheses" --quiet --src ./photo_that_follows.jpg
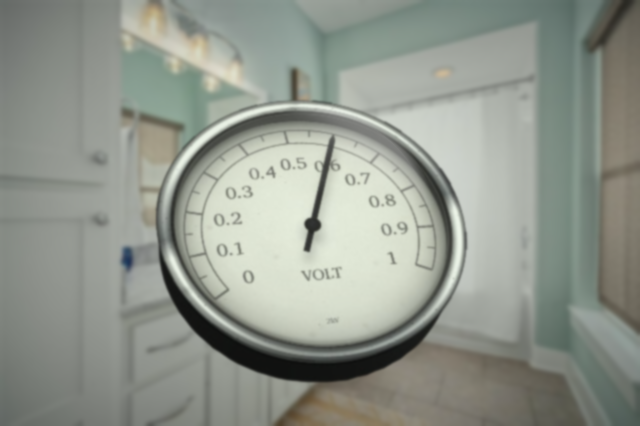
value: 0.6 (V)
